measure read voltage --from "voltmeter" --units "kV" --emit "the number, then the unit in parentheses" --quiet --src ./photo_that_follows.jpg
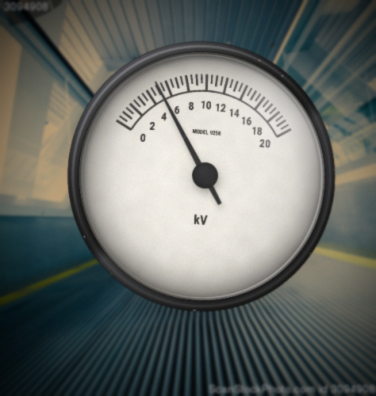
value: 5 (kV)
